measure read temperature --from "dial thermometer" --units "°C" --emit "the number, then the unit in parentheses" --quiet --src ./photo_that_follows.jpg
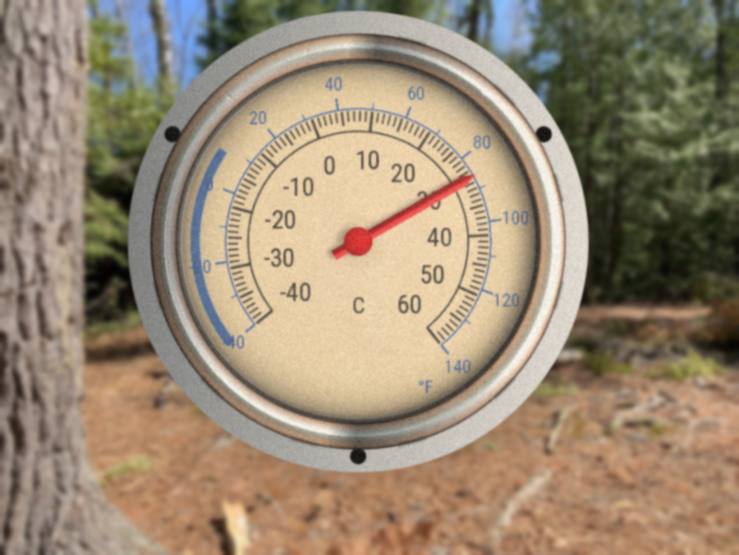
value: 30 (°C)
